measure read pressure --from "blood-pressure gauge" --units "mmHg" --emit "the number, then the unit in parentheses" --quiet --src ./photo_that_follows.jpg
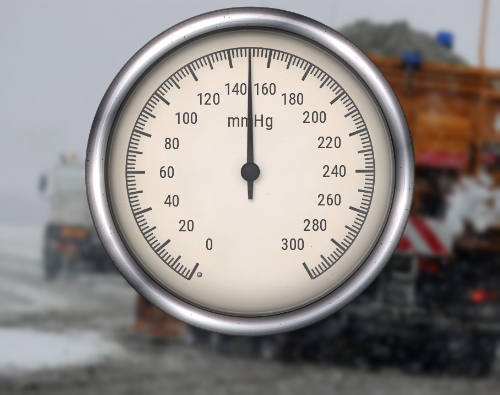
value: 150 (mmHg)
